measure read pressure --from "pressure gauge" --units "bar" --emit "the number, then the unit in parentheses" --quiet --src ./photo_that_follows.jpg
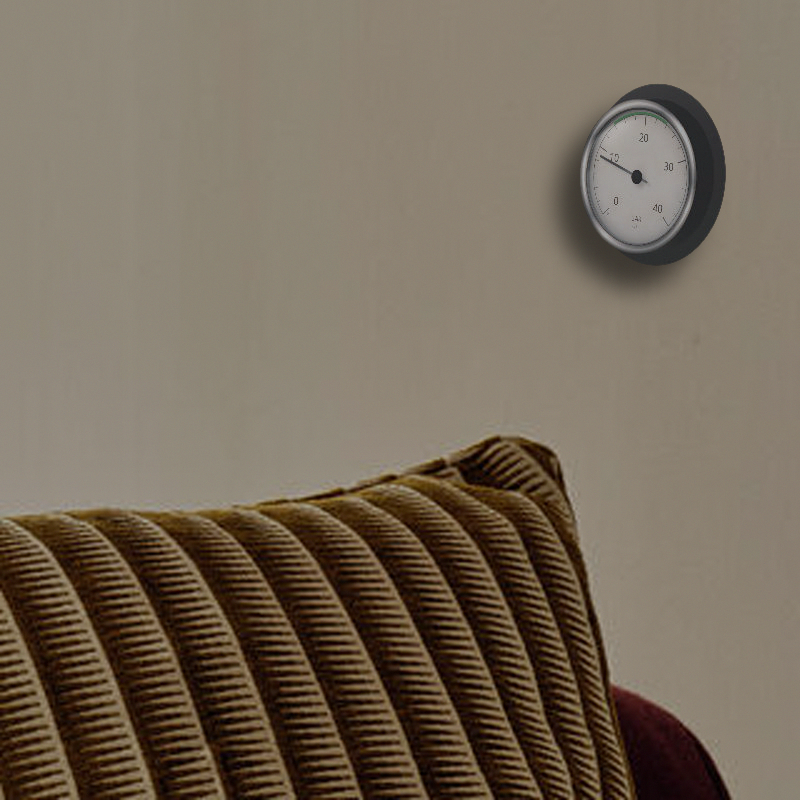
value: 9 (bar)
